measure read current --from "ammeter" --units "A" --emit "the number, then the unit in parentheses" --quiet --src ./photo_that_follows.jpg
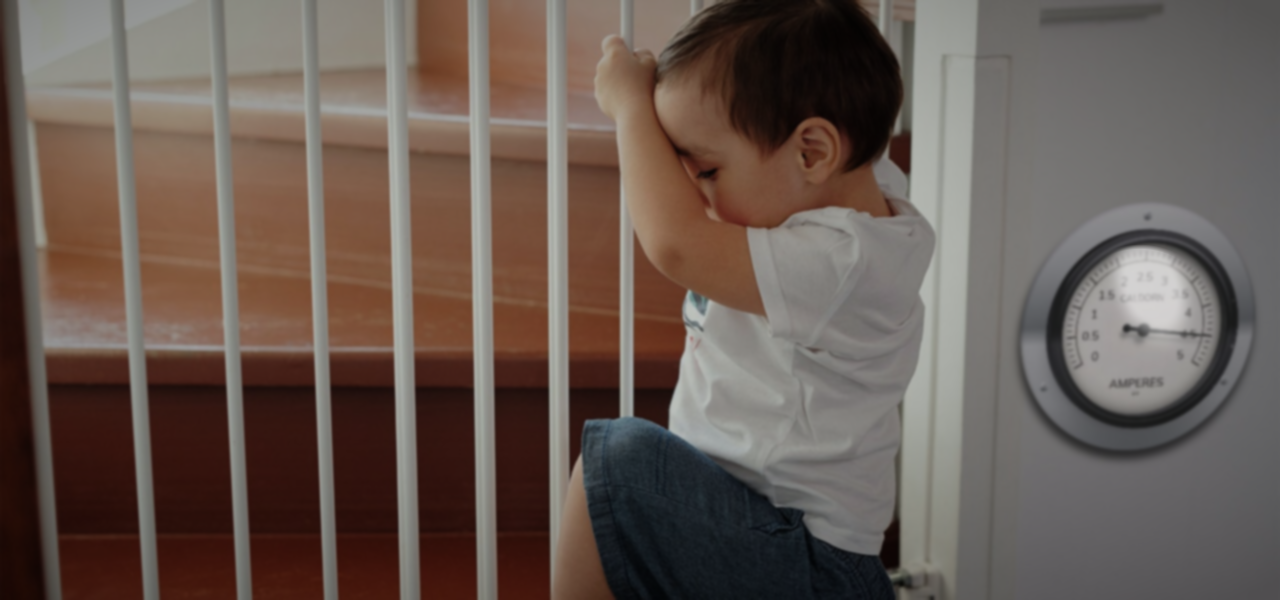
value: 4.5 (A)
